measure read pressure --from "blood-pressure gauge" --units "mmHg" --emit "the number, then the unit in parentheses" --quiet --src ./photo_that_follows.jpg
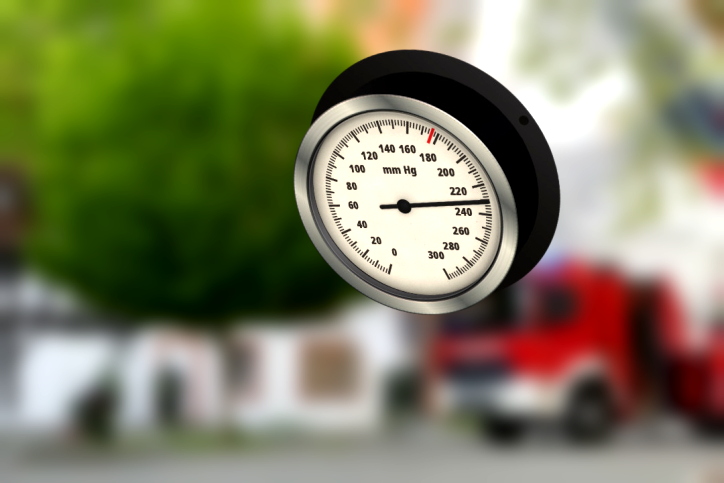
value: 230 (mmHg)
